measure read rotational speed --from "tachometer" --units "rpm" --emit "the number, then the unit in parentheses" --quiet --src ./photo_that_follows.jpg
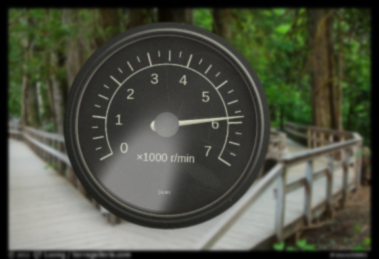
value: 5875 (rpm)
